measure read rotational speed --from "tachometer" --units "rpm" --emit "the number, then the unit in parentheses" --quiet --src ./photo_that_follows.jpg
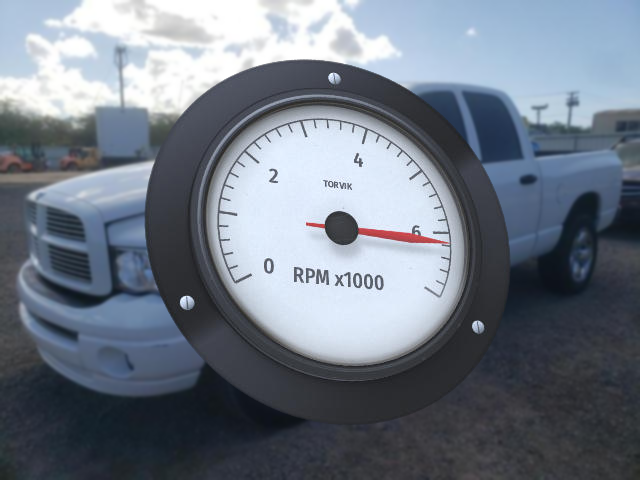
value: 6200 (rpm)
